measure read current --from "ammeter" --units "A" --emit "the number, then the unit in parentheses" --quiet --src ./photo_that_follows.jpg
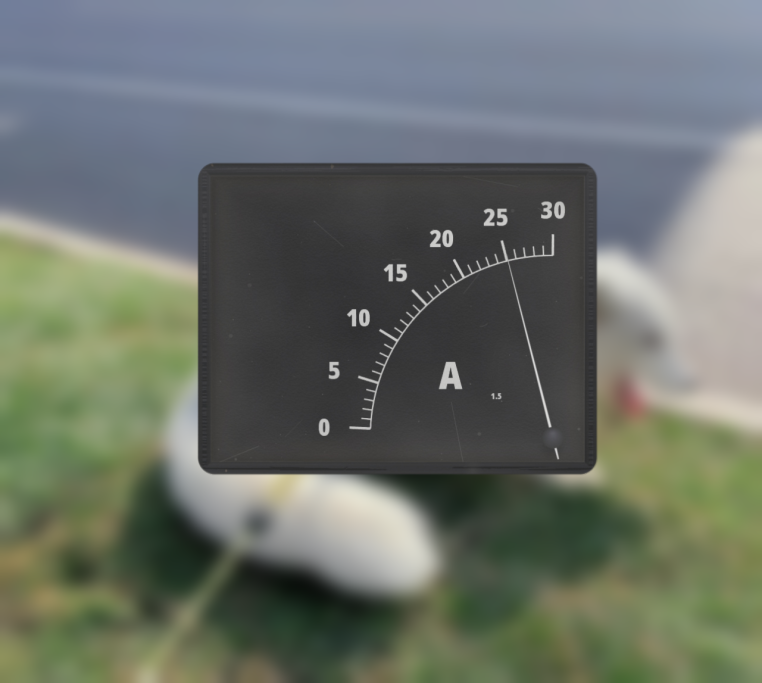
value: 25 (A)
